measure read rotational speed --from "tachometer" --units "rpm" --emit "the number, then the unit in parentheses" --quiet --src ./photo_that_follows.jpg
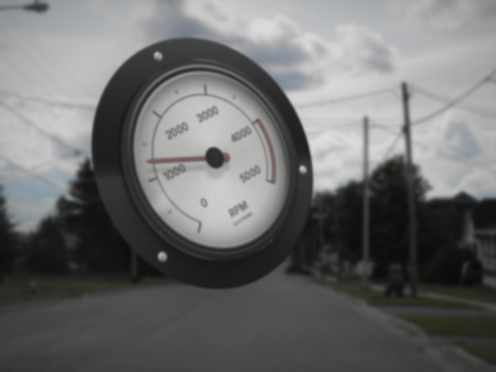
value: 1250 (rpm)
